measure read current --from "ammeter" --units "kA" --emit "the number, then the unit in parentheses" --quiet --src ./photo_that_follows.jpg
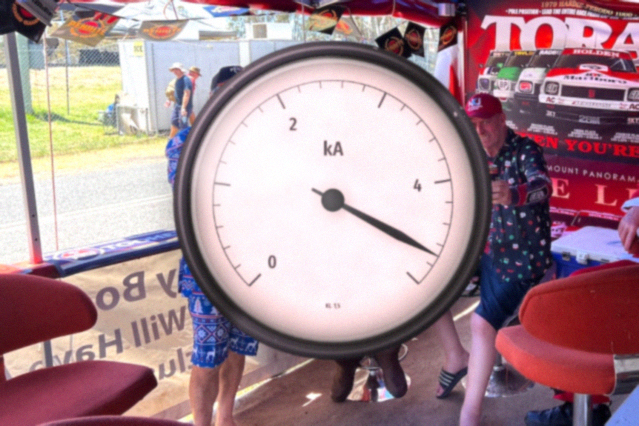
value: 4.7 (kA)
